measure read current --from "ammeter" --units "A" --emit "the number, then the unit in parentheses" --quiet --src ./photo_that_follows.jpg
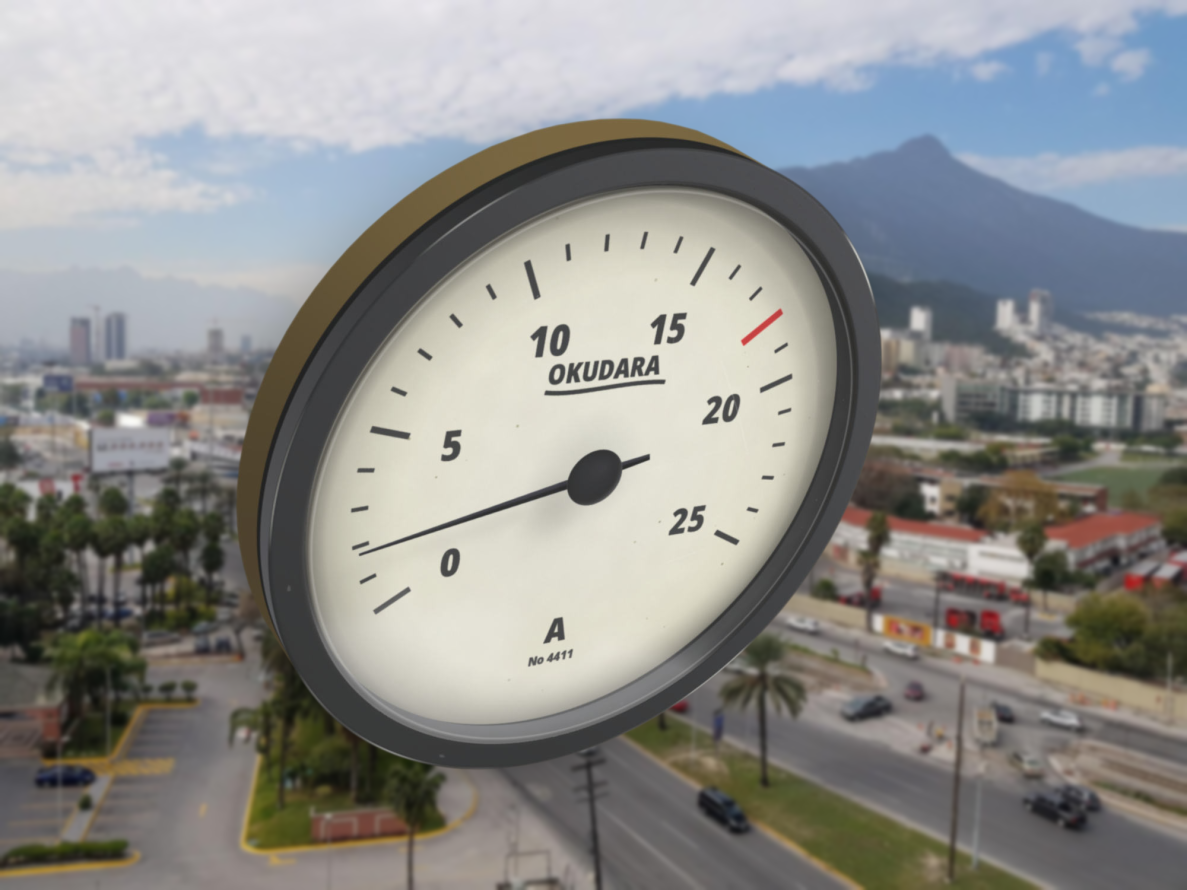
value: 2 (A)
